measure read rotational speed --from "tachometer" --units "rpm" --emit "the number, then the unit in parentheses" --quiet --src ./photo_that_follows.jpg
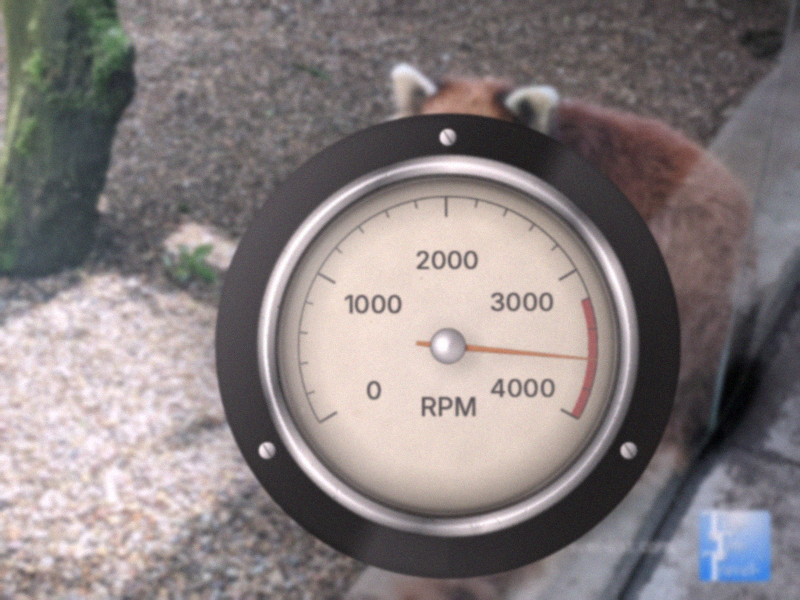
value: 3600 (rpm)
